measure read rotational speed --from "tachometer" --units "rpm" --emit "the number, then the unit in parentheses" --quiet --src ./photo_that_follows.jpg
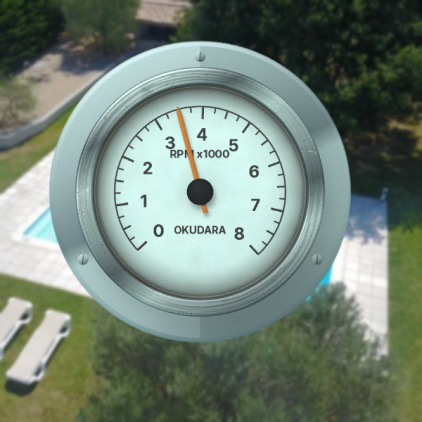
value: 3500 (rpm)
